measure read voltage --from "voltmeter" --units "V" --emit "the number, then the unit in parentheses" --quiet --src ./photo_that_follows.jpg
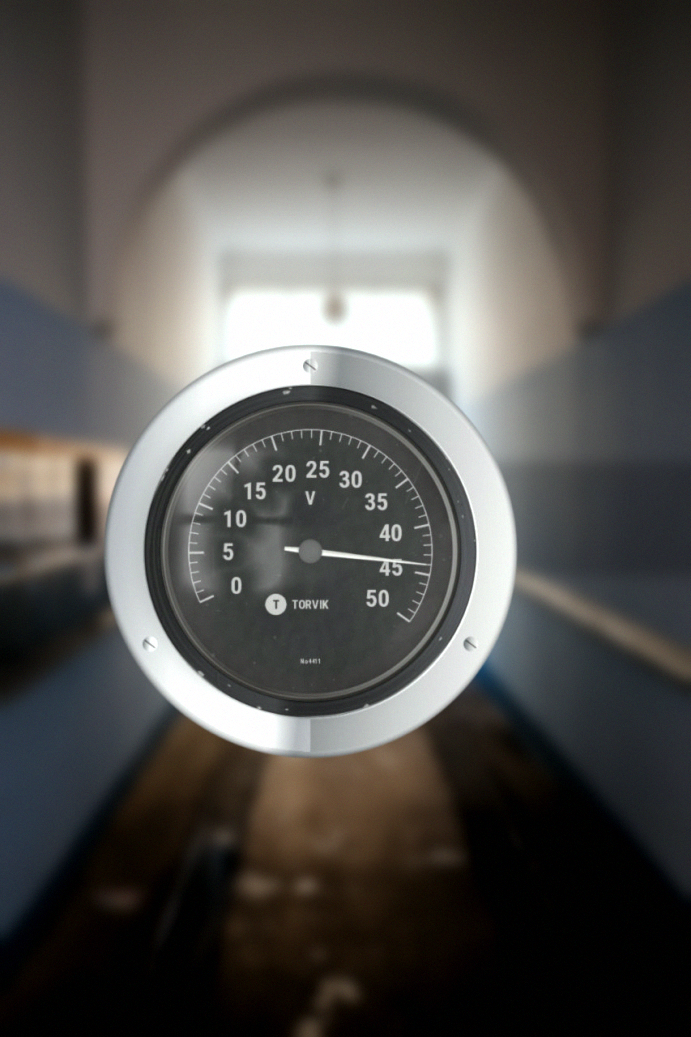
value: 44 (V)
